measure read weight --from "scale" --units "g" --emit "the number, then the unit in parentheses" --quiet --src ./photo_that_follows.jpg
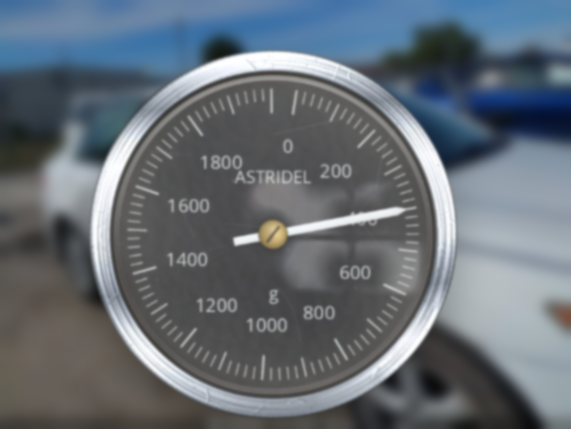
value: 400 (g)
